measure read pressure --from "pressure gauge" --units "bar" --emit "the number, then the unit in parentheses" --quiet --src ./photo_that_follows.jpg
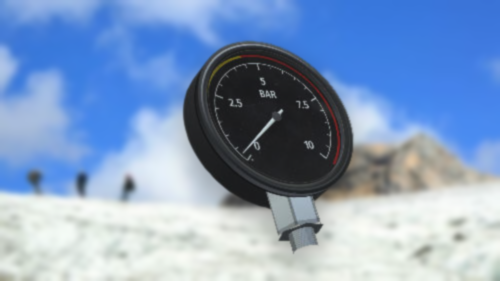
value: 0.25 (bar)
